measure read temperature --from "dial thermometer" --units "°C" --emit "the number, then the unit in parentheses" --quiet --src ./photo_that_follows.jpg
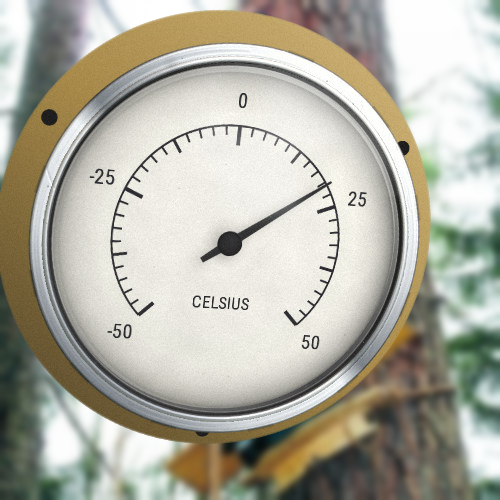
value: 20 (°C)
